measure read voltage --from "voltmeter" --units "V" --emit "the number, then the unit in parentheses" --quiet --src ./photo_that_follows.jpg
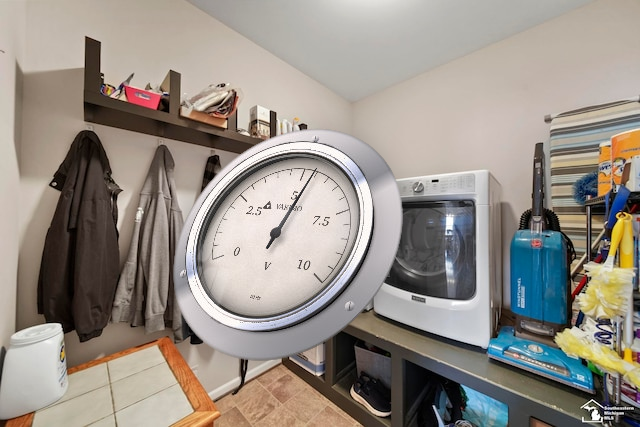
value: 5.5 (V)
